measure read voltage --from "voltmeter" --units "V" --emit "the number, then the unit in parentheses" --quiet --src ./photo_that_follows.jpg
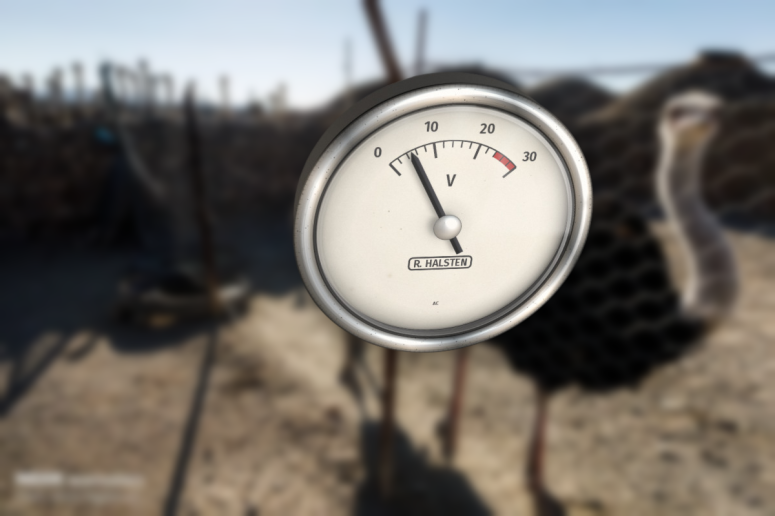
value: 5 (V)
